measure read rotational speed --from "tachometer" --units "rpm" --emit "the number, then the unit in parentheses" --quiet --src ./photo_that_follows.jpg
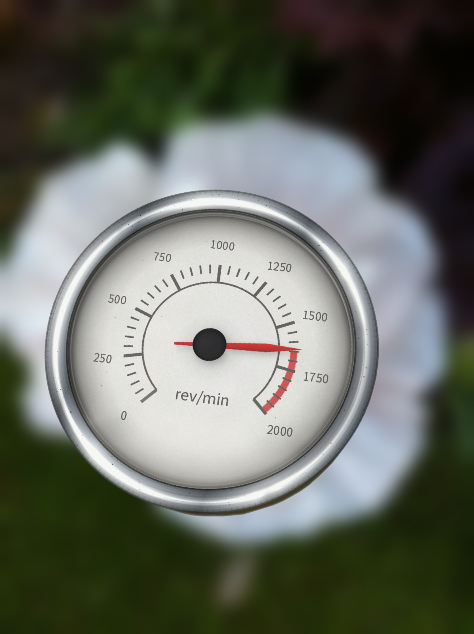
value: 1650 (rpm)
